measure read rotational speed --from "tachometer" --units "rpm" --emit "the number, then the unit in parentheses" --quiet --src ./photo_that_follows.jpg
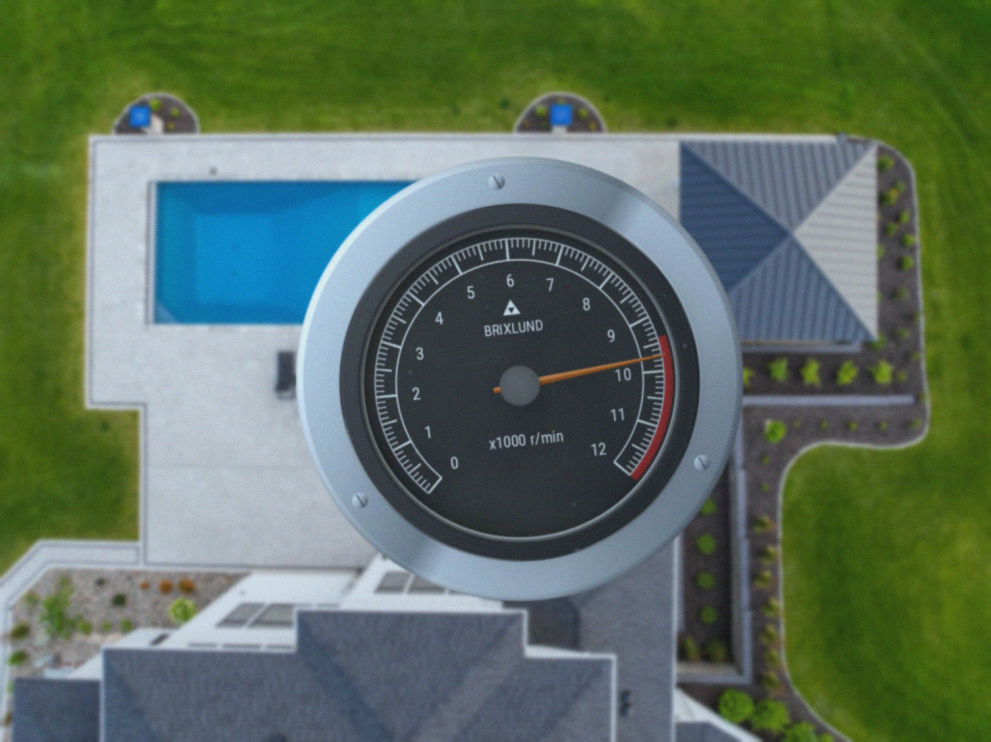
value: 9700 (rpm)
